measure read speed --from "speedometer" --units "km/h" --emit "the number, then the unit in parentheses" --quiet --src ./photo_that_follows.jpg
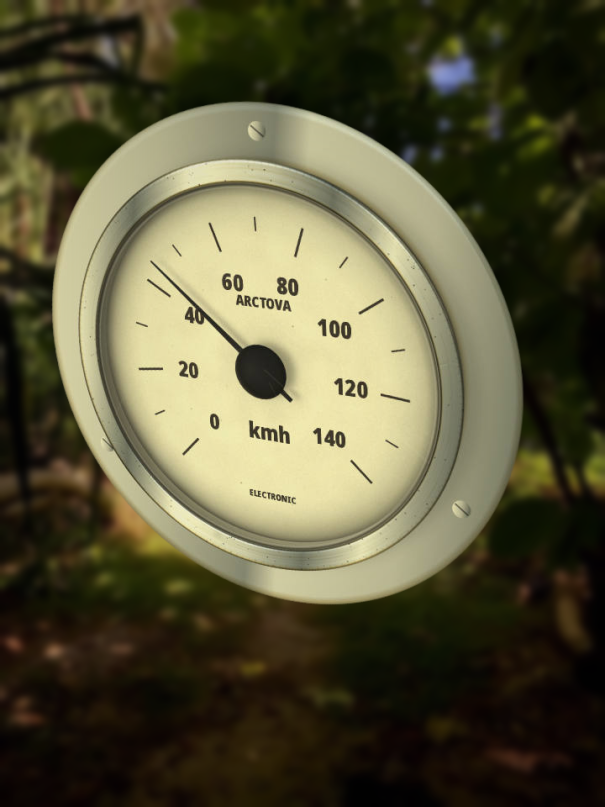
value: 45 (km/h)
